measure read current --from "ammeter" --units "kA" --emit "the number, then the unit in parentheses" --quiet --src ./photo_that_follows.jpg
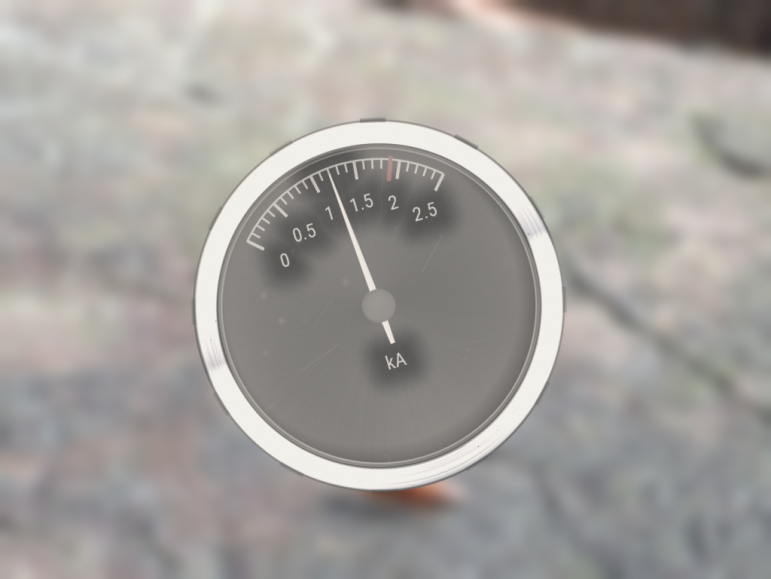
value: 1.2 (kA)
